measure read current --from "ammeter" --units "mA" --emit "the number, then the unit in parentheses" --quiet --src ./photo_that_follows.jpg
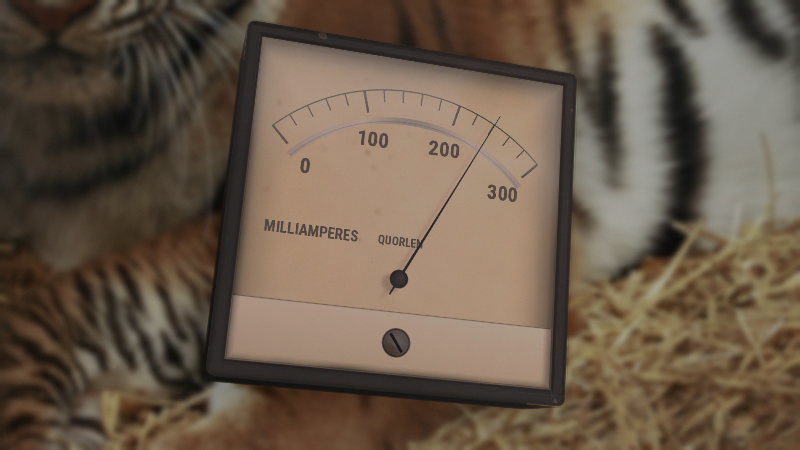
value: 240 (mA)
